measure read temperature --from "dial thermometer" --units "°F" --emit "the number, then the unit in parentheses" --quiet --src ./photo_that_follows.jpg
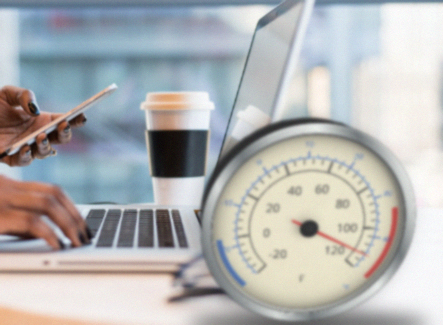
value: 112 (°F)
